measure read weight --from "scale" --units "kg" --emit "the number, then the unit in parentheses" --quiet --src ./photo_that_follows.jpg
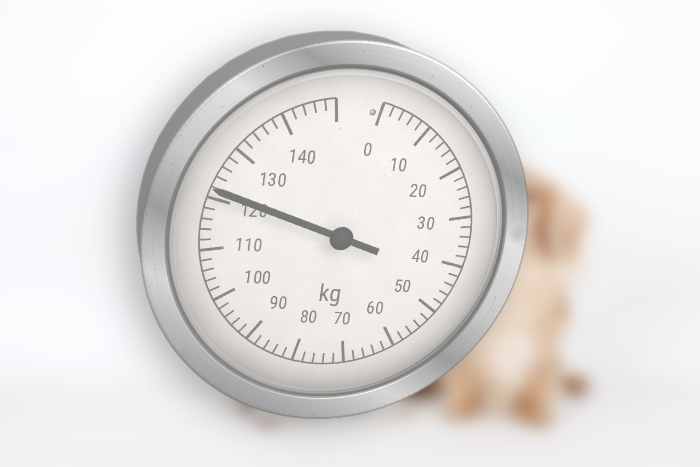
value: 122 (kg)
